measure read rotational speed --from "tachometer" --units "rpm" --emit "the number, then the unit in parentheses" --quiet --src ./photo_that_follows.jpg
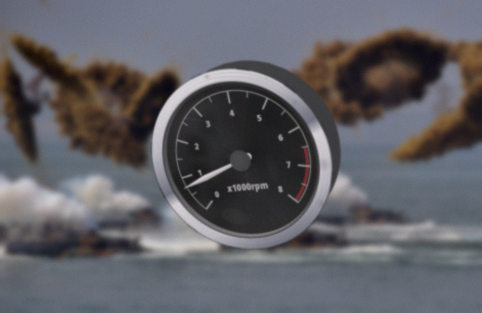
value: 750 (rpm)
